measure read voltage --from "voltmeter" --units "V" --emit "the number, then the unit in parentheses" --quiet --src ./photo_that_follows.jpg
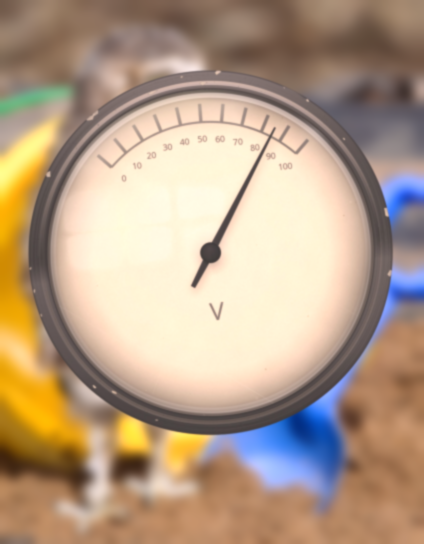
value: 85 (V)
